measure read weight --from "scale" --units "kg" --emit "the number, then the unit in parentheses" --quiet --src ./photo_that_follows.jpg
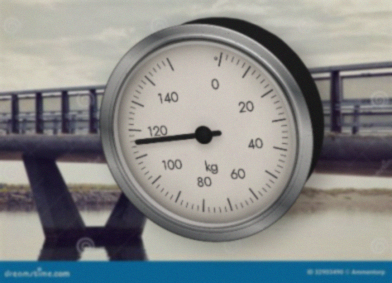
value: 116 (kg)
